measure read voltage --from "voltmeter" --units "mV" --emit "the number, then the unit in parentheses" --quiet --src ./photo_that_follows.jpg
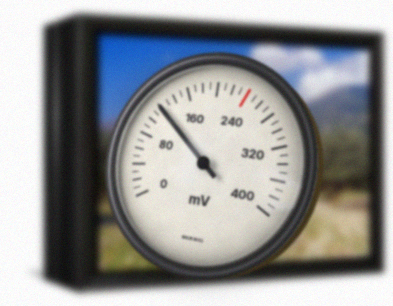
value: 120 (mV)
